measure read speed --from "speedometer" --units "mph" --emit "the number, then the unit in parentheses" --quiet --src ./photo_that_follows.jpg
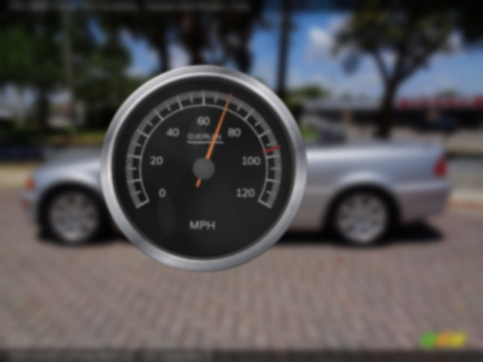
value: 70 (mph)
